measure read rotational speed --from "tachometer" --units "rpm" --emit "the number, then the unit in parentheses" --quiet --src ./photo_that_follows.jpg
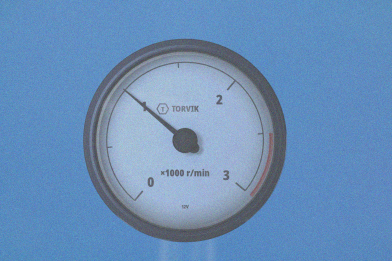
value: 1000 (rpm)
